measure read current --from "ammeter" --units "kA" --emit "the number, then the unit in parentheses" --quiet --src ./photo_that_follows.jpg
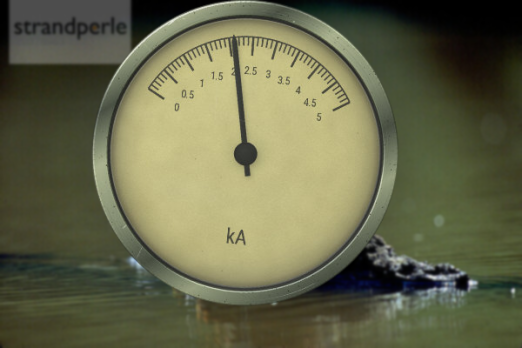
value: 2.1 (kA)
